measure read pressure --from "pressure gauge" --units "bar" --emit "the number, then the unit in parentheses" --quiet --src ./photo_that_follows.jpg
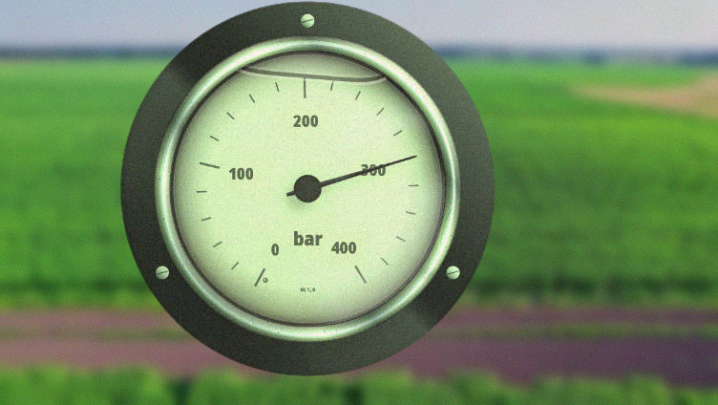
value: 300 (bar)
